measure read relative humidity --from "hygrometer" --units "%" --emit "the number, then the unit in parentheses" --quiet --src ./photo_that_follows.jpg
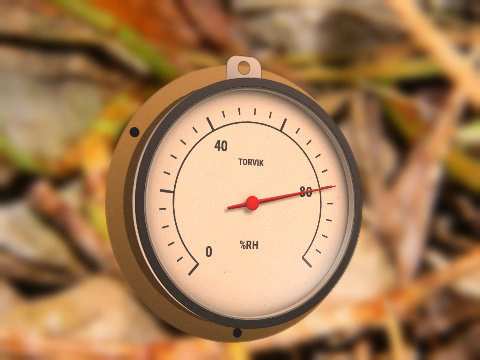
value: 80 (%)
